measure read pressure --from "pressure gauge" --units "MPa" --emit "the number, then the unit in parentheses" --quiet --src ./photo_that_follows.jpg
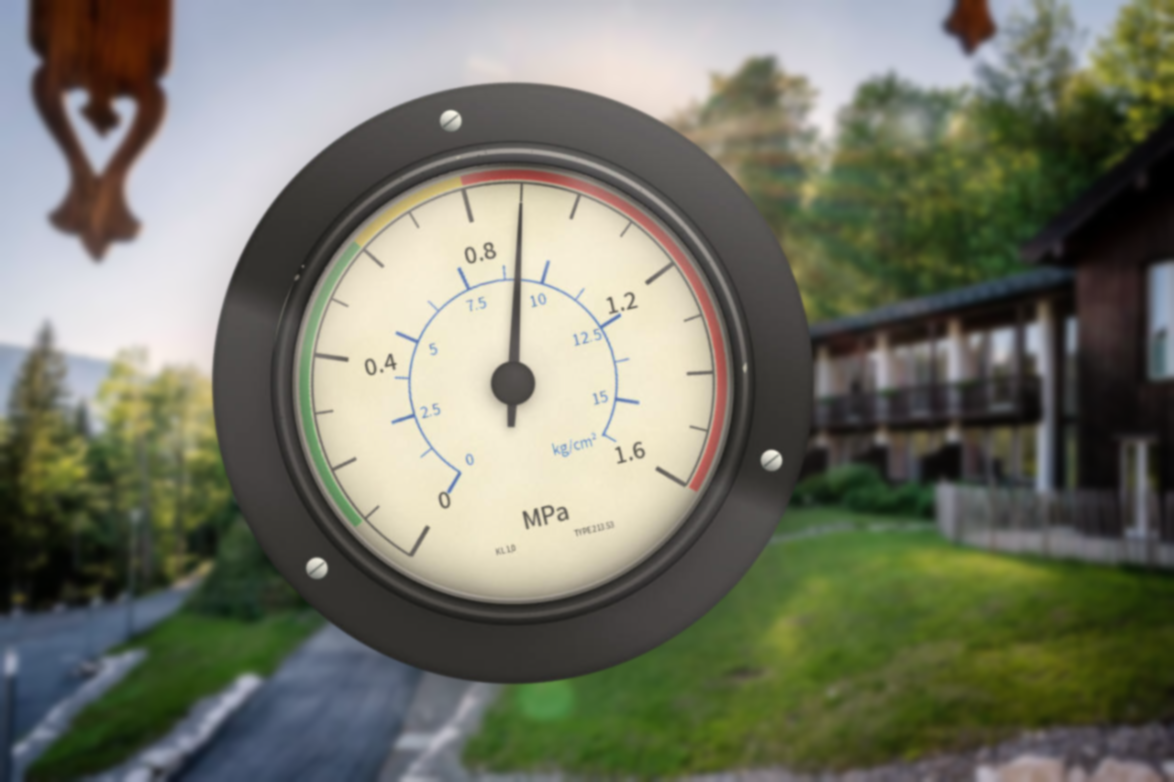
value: 0.9 (MPa)
